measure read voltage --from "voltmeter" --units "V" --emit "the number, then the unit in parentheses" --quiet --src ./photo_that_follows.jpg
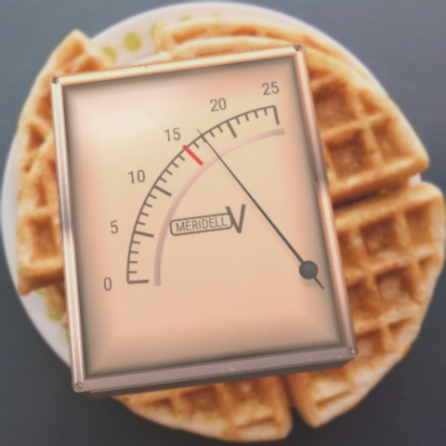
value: 17 (V)
